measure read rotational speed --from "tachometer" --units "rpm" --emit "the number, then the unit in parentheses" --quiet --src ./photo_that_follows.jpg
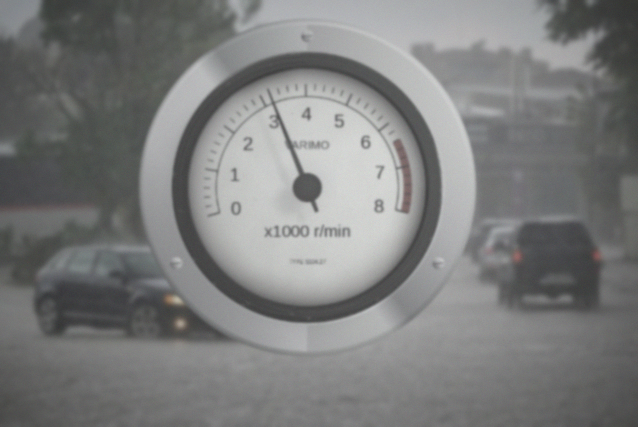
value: 3200 (rpm)
